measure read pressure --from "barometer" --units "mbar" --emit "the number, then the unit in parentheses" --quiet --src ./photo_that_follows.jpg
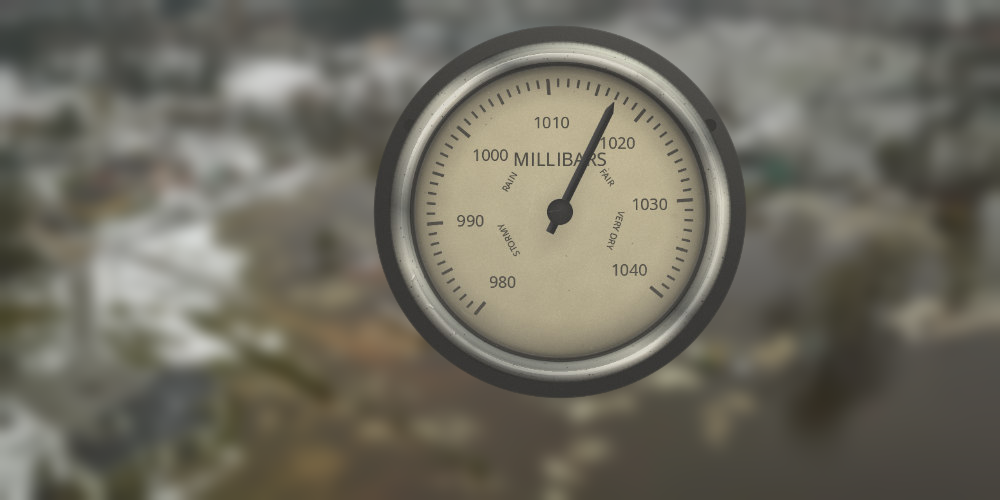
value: 1017 (mbar)
